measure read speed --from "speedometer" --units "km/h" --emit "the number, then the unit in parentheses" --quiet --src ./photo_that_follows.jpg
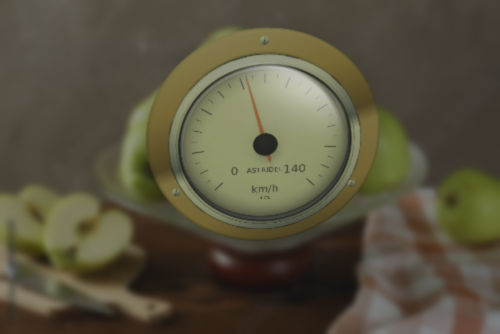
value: 62.5 (km/h)
